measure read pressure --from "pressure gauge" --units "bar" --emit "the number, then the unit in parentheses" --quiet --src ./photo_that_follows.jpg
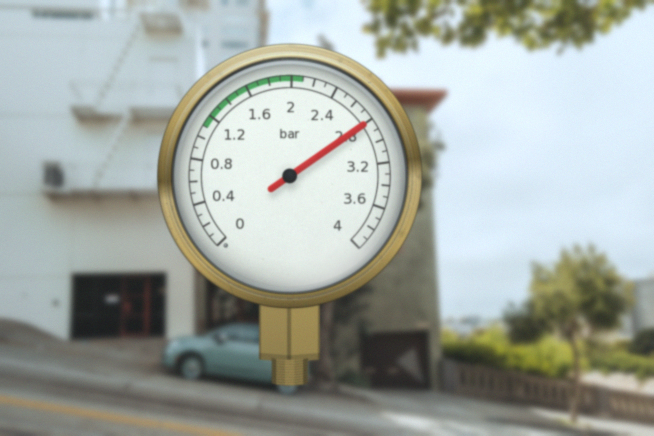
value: 2.8 (bar)
